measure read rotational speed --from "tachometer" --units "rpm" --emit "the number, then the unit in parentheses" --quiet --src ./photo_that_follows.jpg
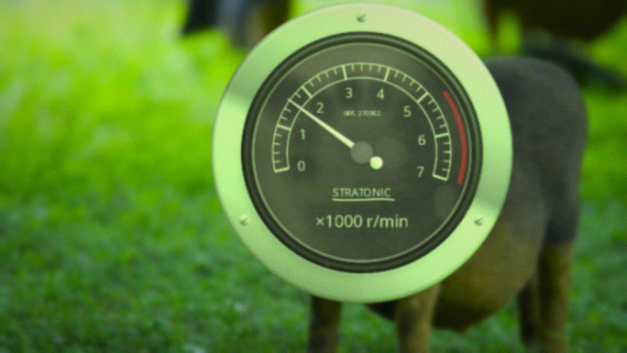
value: 1600 (rpm)
